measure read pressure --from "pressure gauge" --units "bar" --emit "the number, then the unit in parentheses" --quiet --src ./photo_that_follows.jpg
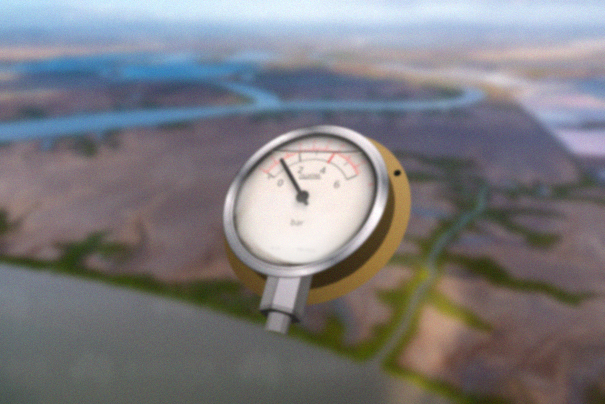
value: 1 (bar)
